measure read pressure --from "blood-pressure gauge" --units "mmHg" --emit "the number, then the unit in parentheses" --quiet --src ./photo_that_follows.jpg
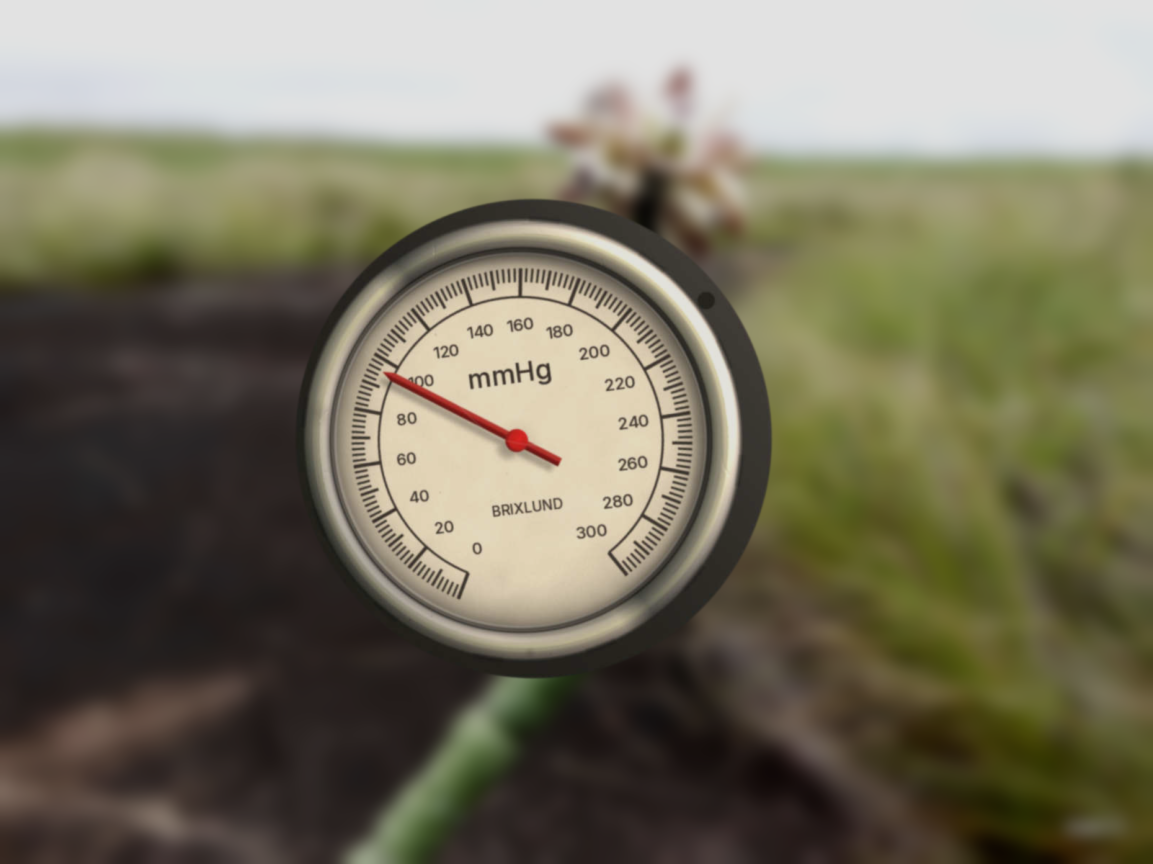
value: 96 (mmHg)
